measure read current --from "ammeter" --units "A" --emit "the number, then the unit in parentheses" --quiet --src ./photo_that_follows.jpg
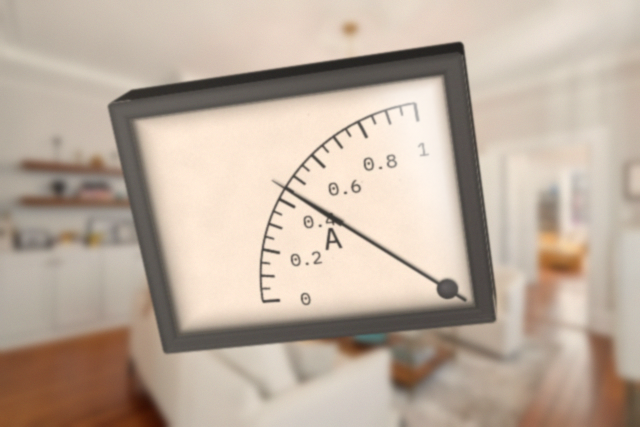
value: 0.45 (A)
